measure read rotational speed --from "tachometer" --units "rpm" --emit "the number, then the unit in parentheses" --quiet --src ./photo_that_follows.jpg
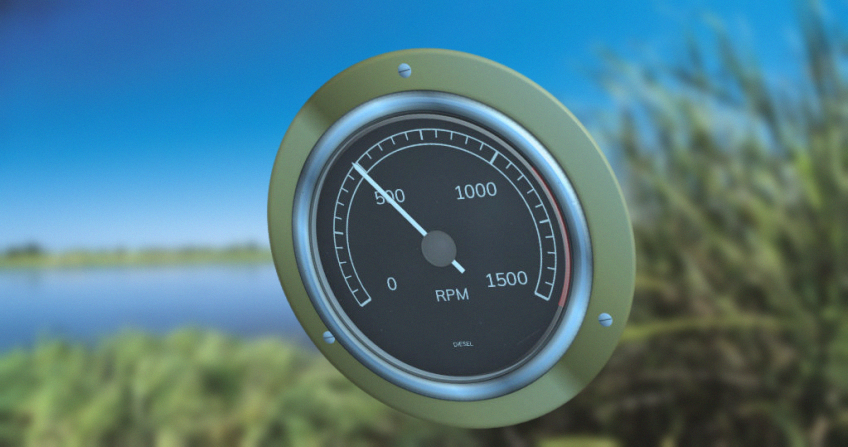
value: 500 (rpm)
